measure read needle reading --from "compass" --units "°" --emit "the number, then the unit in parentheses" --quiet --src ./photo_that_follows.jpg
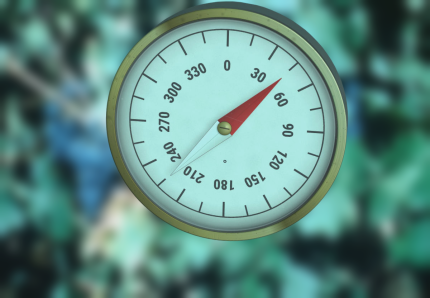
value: 45 (°)
